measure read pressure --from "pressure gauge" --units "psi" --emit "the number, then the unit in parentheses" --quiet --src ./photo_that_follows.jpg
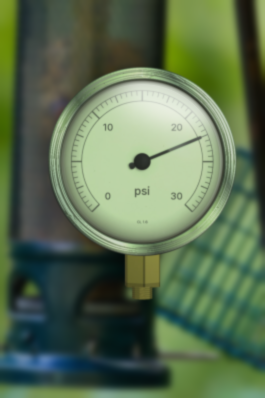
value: 22.5 (psi)
